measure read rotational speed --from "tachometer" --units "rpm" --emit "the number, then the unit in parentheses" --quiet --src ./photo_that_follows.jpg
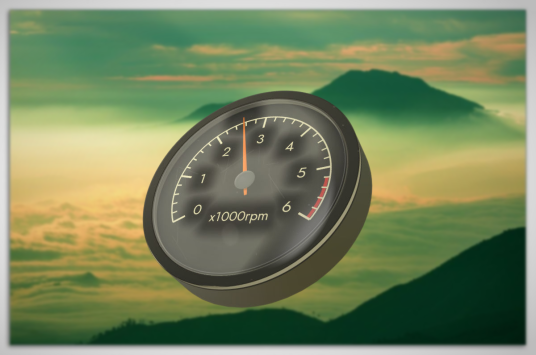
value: 2600 (rpm)
